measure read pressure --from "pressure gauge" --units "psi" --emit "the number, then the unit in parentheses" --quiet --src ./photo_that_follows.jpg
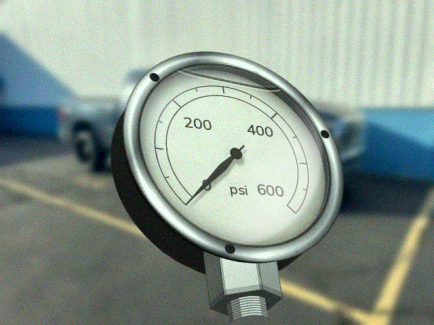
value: 0 (psi)
